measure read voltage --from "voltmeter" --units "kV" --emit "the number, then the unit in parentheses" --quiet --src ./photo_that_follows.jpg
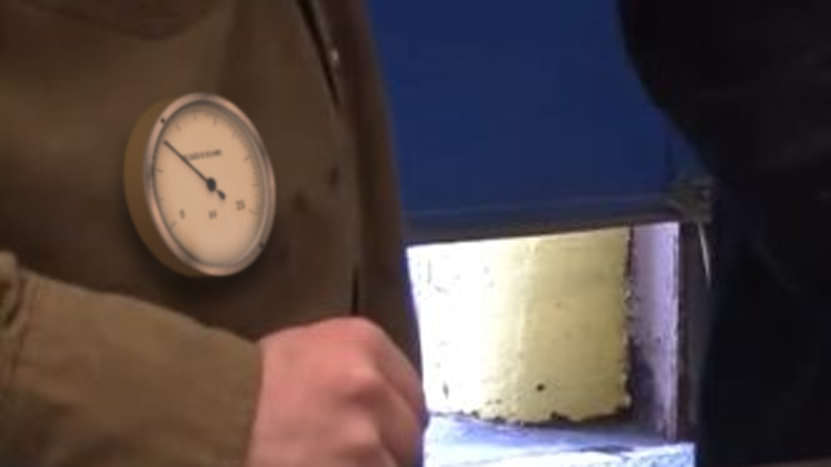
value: 7.5 (kV)
